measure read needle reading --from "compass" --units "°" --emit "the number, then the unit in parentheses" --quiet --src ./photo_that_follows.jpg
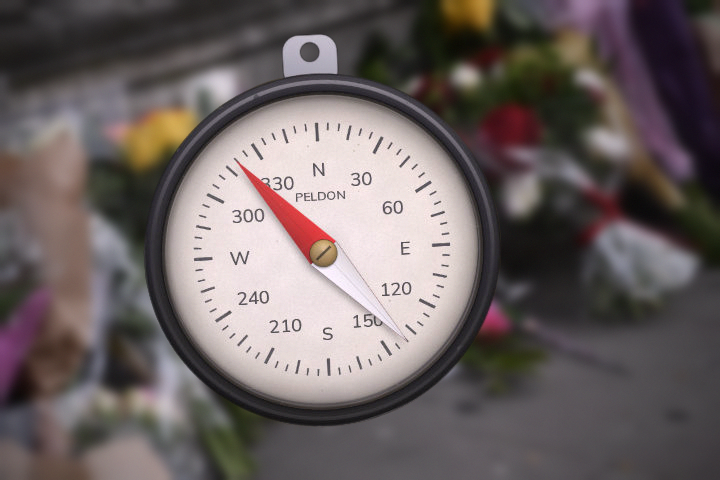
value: 320 (°)
